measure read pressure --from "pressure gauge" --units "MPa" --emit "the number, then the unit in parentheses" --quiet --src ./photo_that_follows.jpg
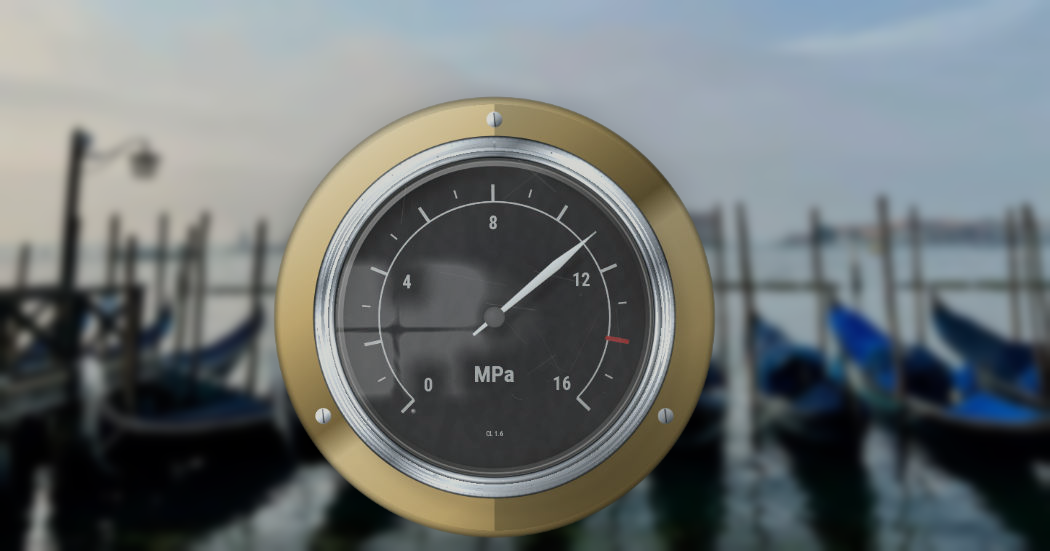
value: 11 (MPa)
